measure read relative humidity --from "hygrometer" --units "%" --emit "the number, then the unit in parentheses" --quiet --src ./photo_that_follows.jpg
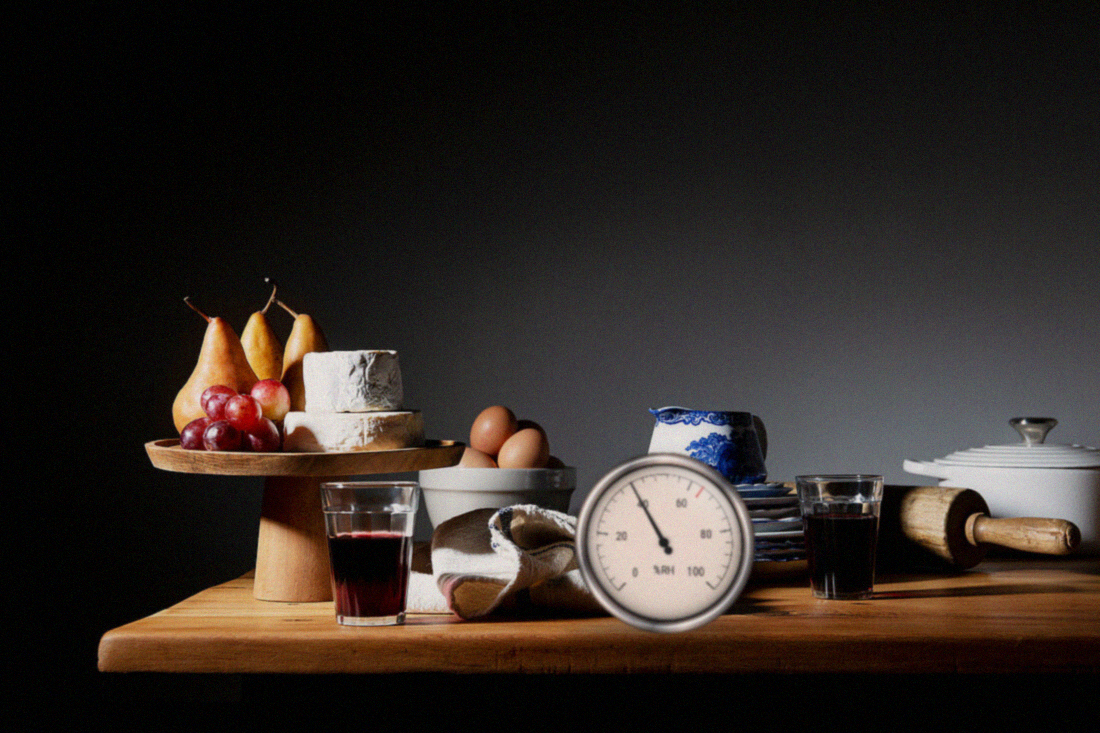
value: 40 (%)
